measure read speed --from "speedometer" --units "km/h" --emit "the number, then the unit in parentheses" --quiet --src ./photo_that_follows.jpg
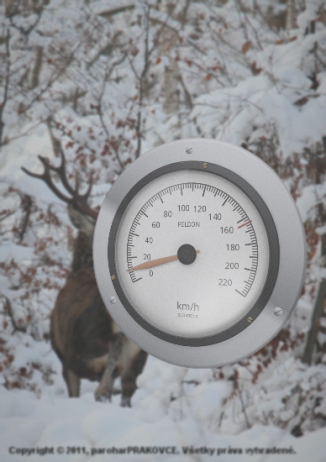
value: 10 (km/h)
